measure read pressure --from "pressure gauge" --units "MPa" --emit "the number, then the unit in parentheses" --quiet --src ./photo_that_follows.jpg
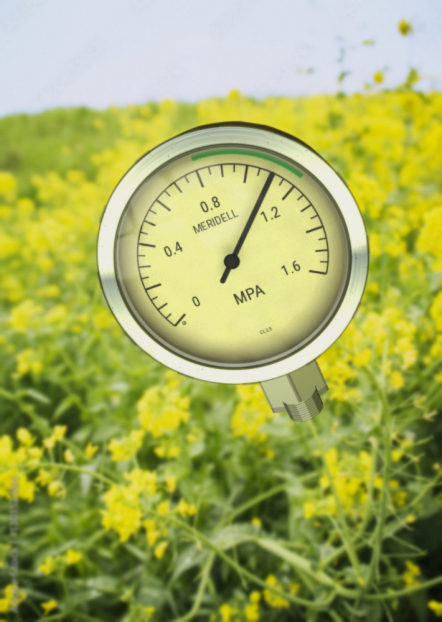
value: 1.1 (MPa)
